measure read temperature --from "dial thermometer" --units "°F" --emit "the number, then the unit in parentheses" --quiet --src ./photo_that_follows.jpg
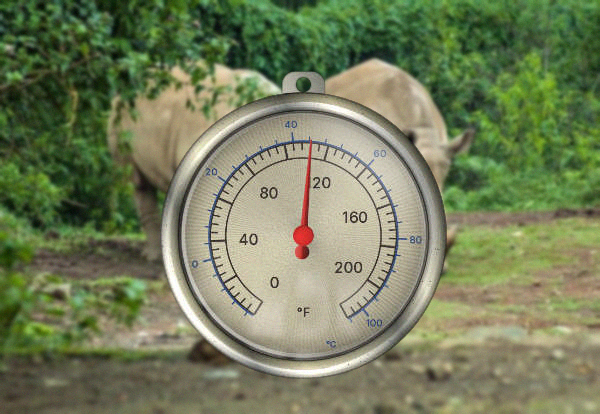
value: 112 (°F)
